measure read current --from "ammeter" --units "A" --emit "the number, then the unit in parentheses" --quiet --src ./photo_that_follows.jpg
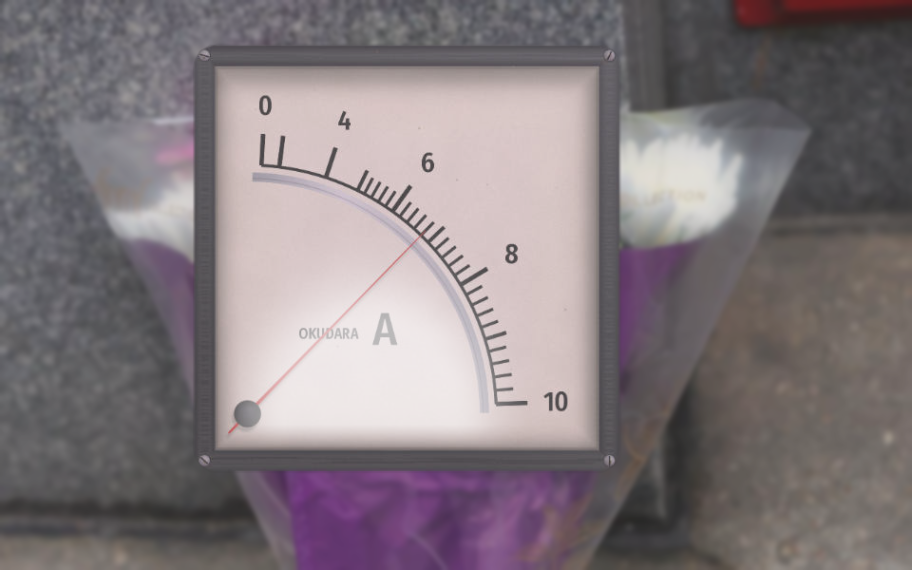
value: 6.8 (A)
